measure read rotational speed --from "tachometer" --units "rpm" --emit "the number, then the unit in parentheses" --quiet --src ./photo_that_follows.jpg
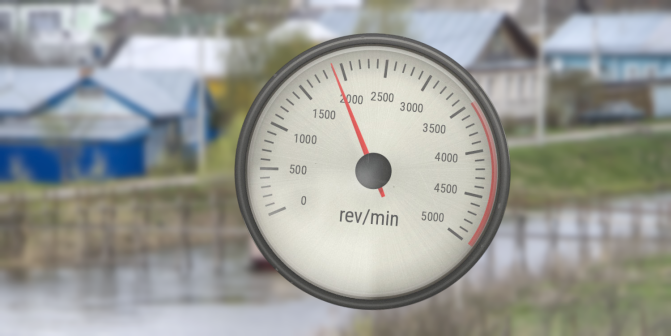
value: 1900 (rpm)
